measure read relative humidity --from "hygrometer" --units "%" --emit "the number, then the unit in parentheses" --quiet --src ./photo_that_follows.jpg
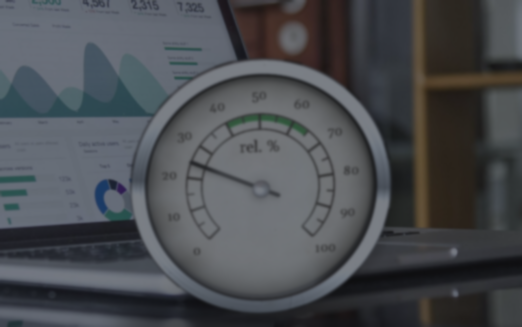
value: 25 (%)
